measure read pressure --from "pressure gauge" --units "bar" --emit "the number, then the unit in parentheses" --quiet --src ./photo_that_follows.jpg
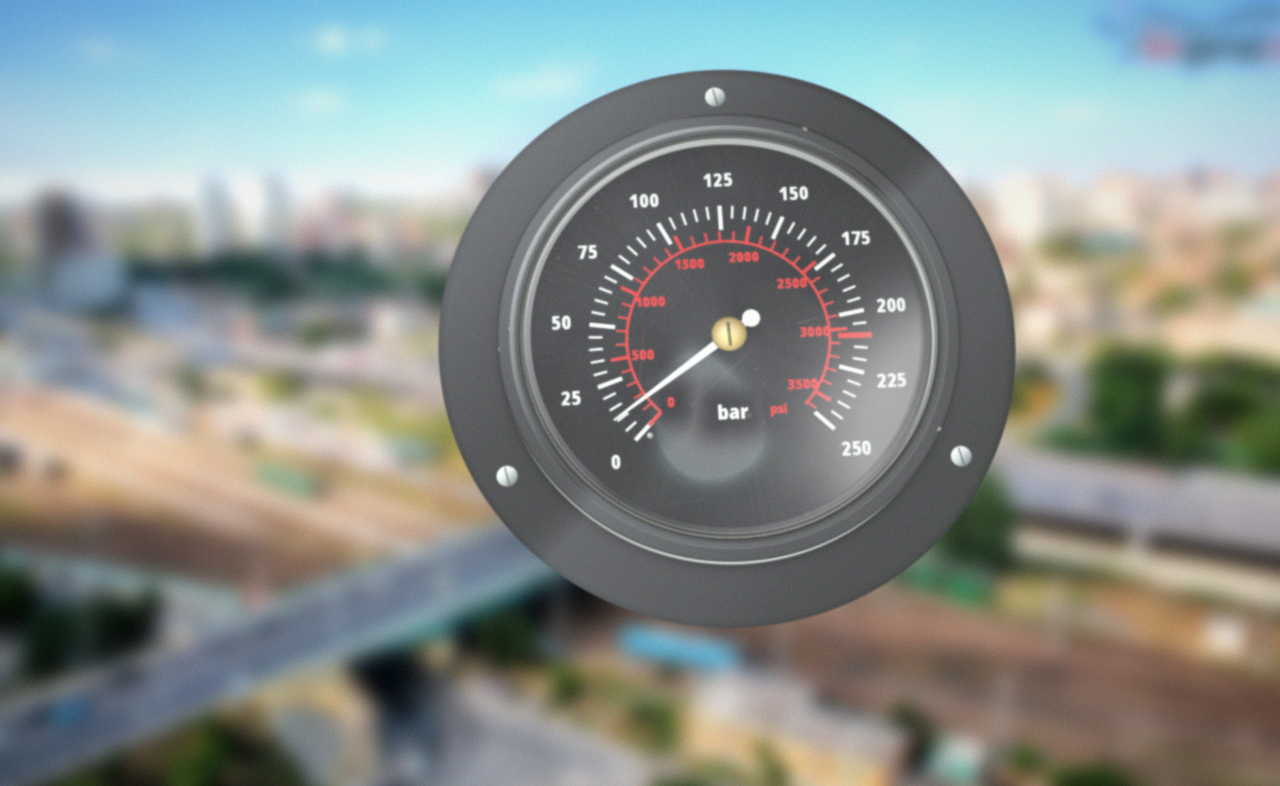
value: 10 (bar)
